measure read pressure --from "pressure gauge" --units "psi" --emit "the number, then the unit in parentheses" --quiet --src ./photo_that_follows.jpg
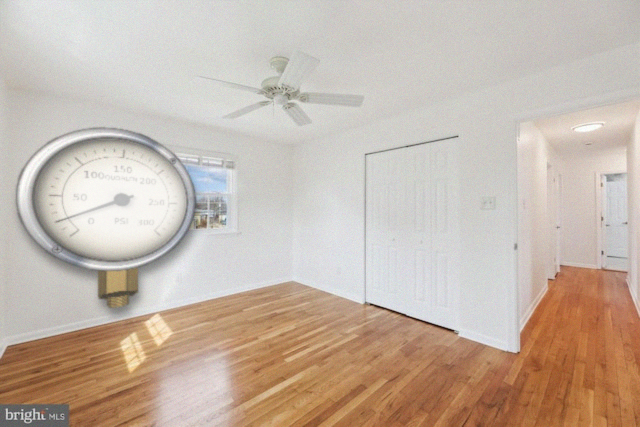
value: 20 (psi)
